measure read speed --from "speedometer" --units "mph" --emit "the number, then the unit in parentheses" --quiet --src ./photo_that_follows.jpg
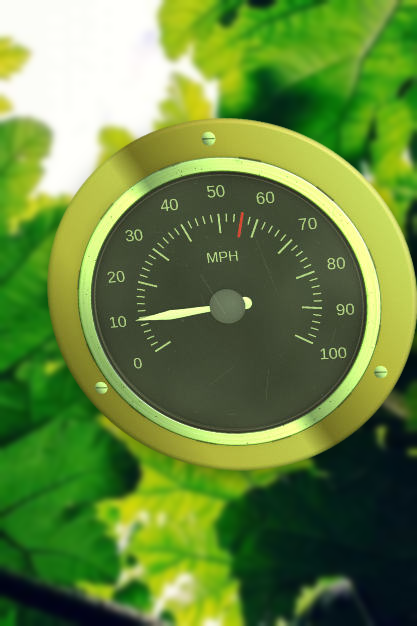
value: 10 (mph)
